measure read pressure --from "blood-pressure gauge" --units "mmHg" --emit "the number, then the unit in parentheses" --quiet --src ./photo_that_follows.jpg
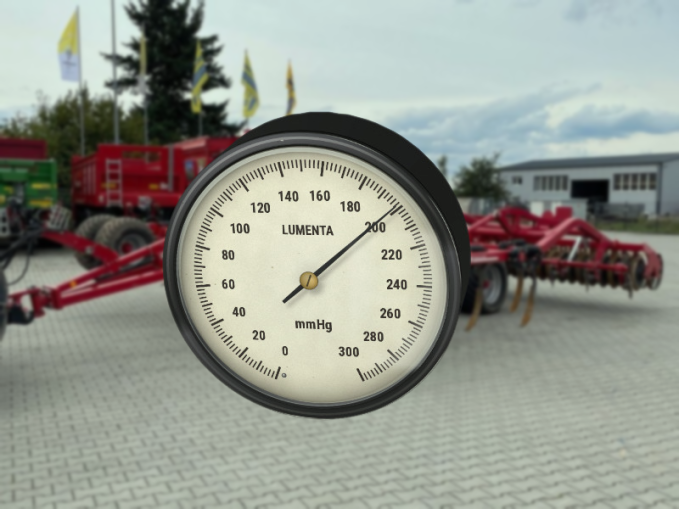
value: 198 (mmHg)
